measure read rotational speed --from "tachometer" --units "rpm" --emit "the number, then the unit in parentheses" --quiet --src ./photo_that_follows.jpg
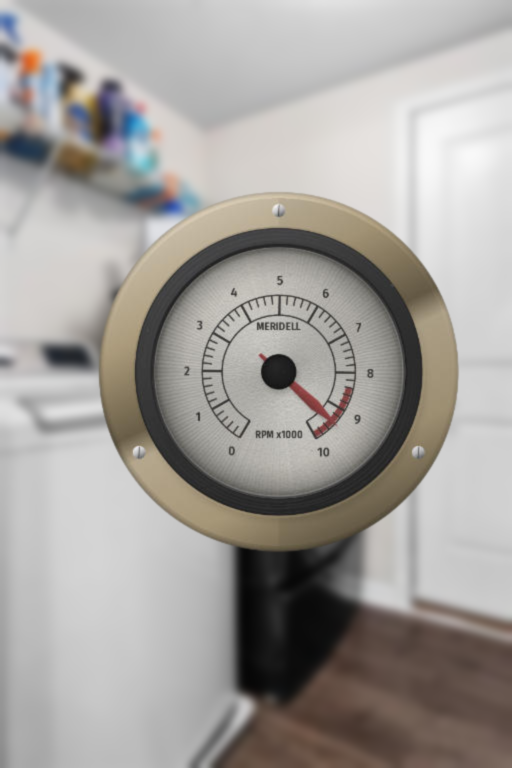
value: 9400 (rpm)
